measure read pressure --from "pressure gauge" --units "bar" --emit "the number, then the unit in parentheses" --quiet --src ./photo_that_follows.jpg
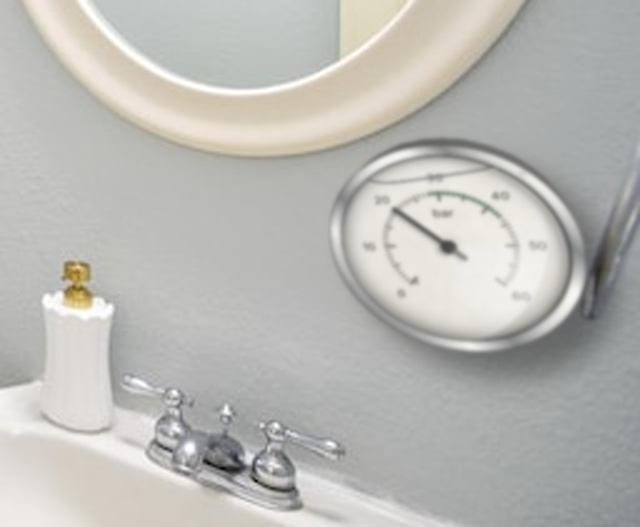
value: 20 (bar)
